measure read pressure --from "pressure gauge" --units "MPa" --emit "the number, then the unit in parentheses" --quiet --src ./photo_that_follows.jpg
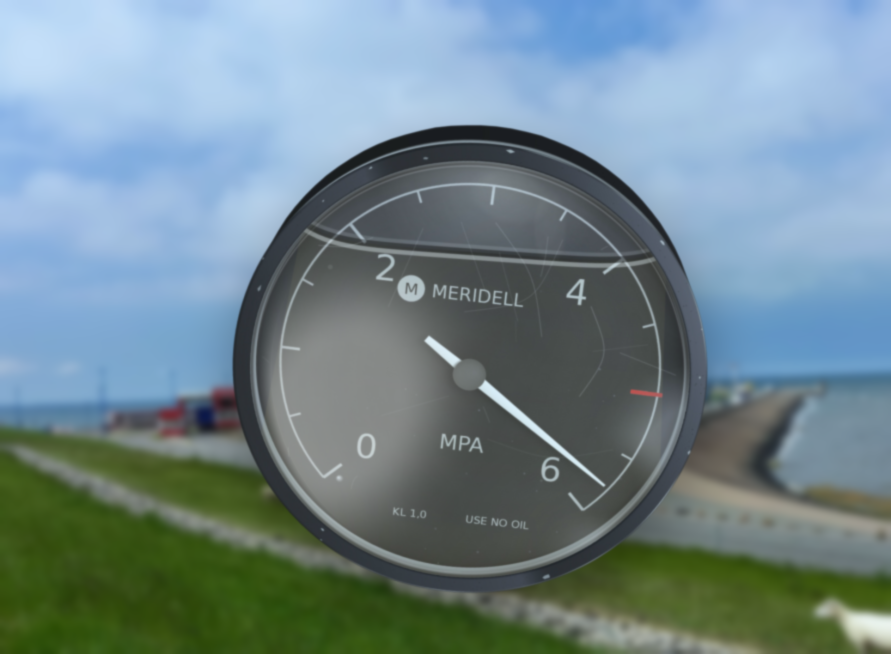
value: 5.75 (MPa)
